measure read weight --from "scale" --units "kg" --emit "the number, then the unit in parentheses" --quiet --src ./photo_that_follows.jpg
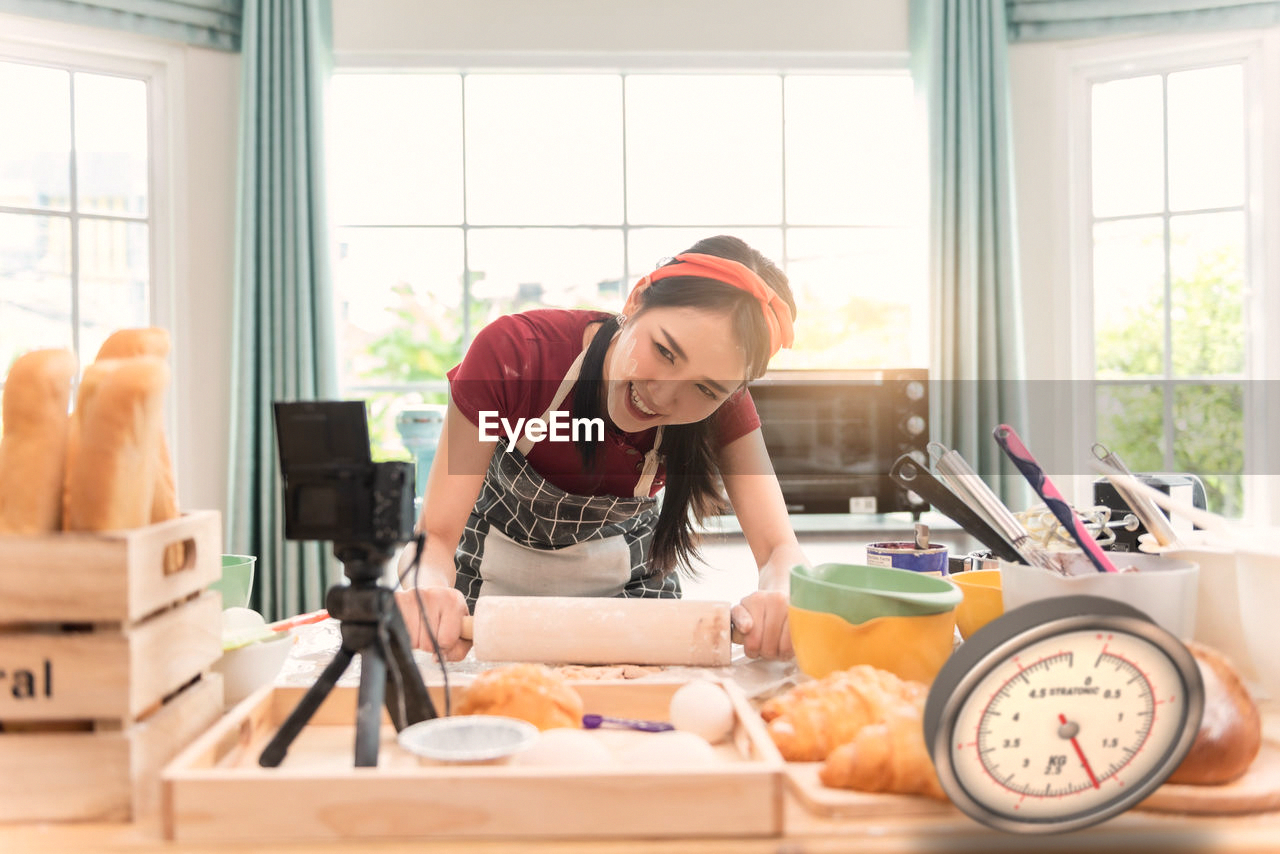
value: 2 (kg)
